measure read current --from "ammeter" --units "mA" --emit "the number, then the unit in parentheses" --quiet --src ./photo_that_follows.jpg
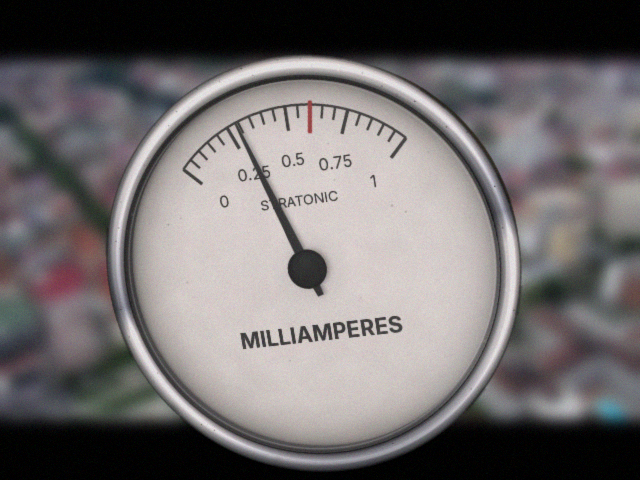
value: 0.3 (mA)
